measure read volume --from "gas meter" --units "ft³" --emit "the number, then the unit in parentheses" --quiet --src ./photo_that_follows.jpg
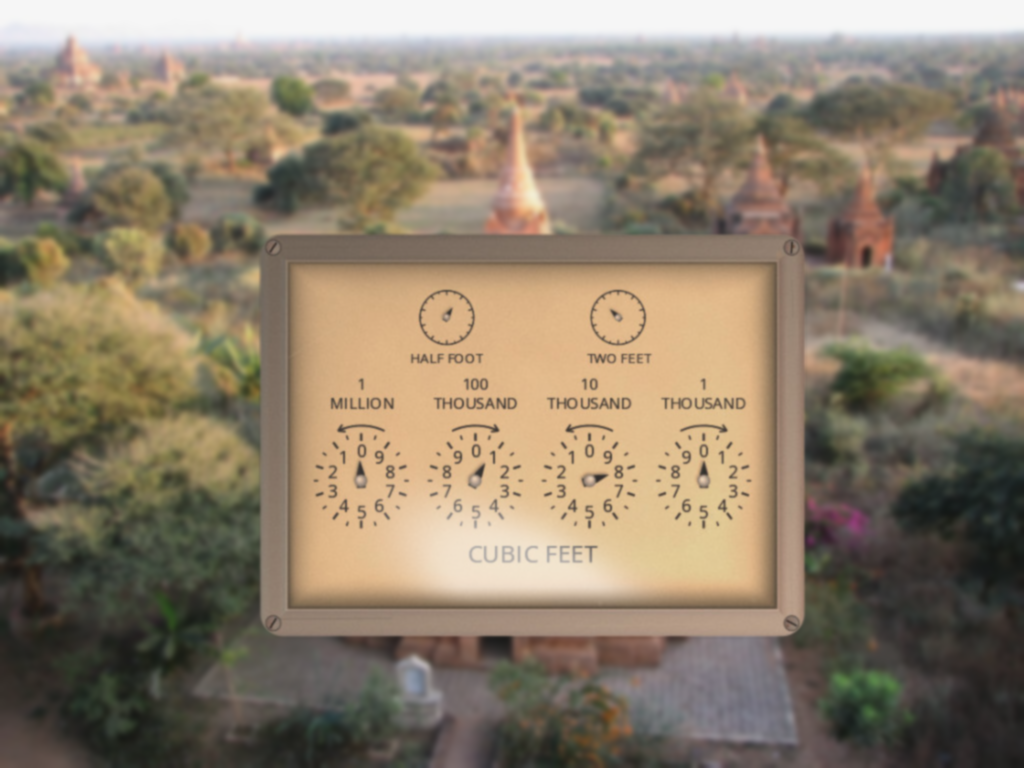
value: 8000 (ft³)
